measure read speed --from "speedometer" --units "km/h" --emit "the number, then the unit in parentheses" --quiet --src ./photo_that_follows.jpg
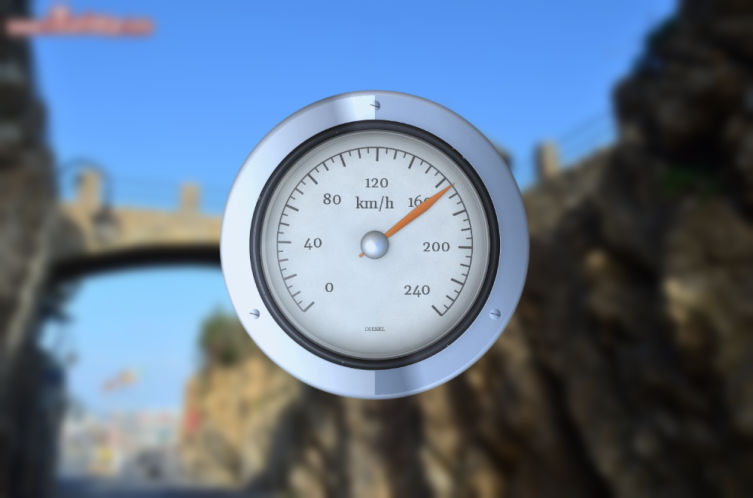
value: 165 (km/h)
